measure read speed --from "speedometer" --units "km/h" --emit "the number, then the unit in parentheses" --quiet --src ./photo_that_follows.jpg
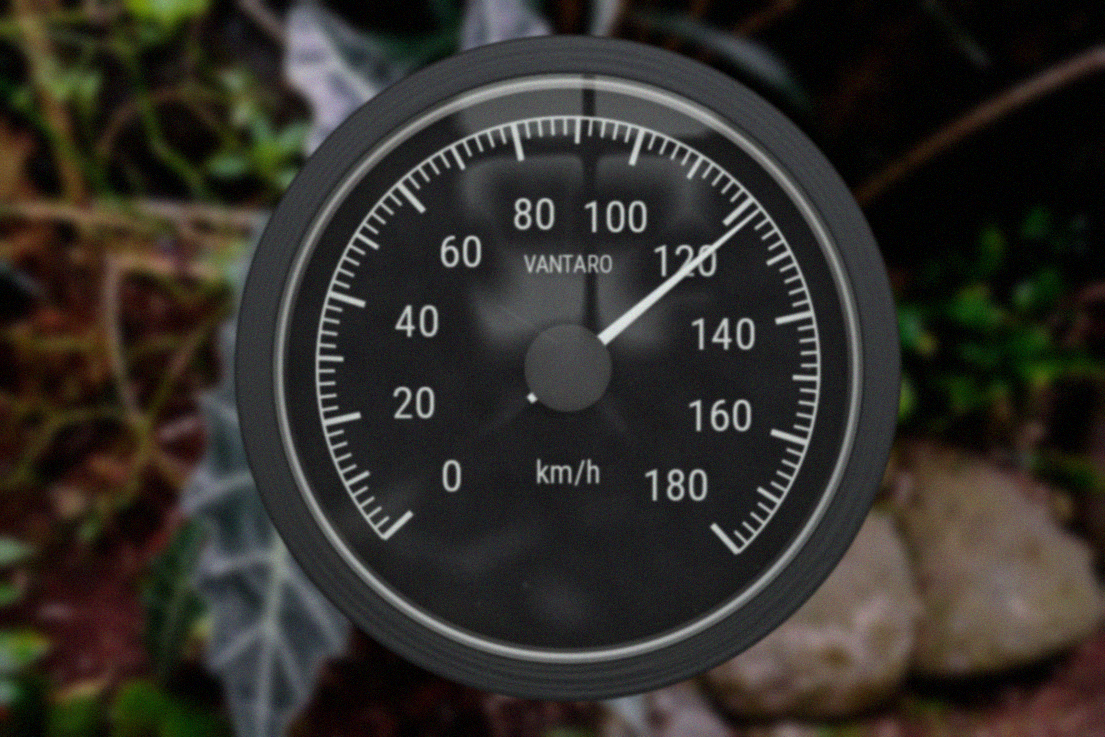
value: 122 (km/h)
